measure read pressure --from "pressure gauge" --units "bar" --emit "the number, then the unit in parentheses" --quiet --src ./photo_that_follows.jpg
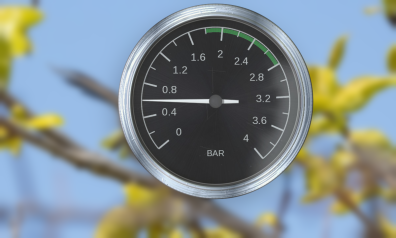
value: 0.6 (bar)
